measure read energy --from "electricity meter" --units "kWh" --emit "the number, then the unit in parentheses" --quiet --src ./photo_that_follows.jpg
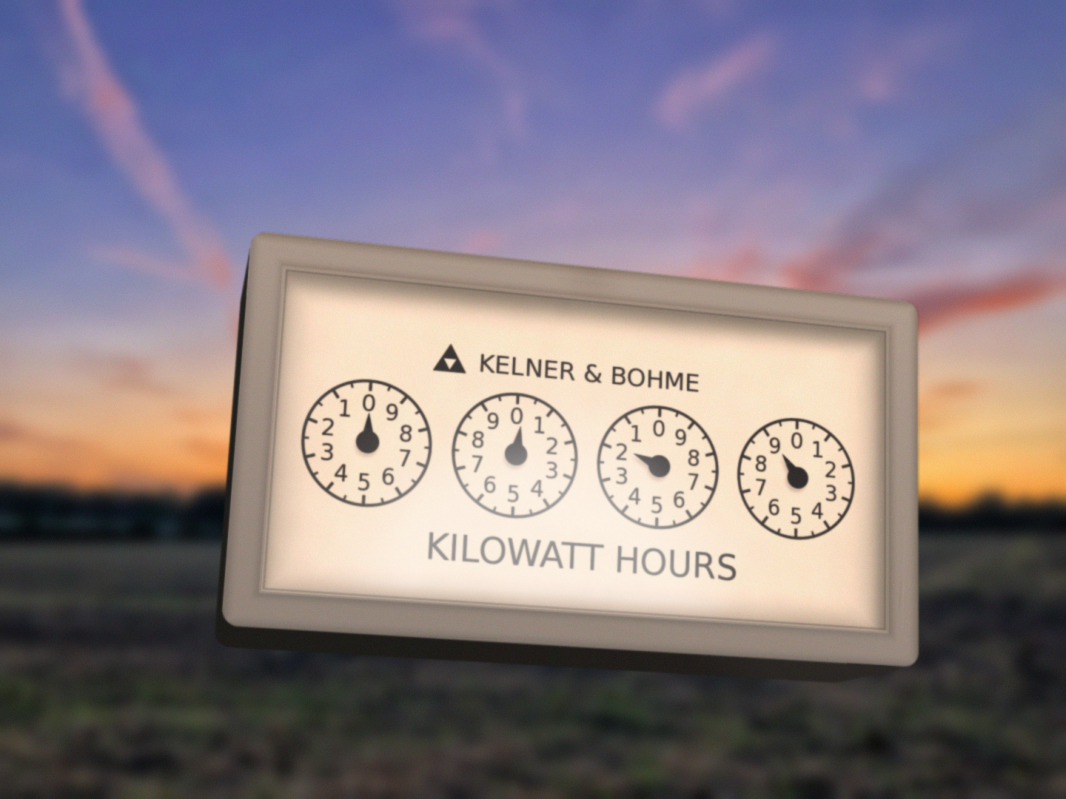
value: 19 (kWh)
